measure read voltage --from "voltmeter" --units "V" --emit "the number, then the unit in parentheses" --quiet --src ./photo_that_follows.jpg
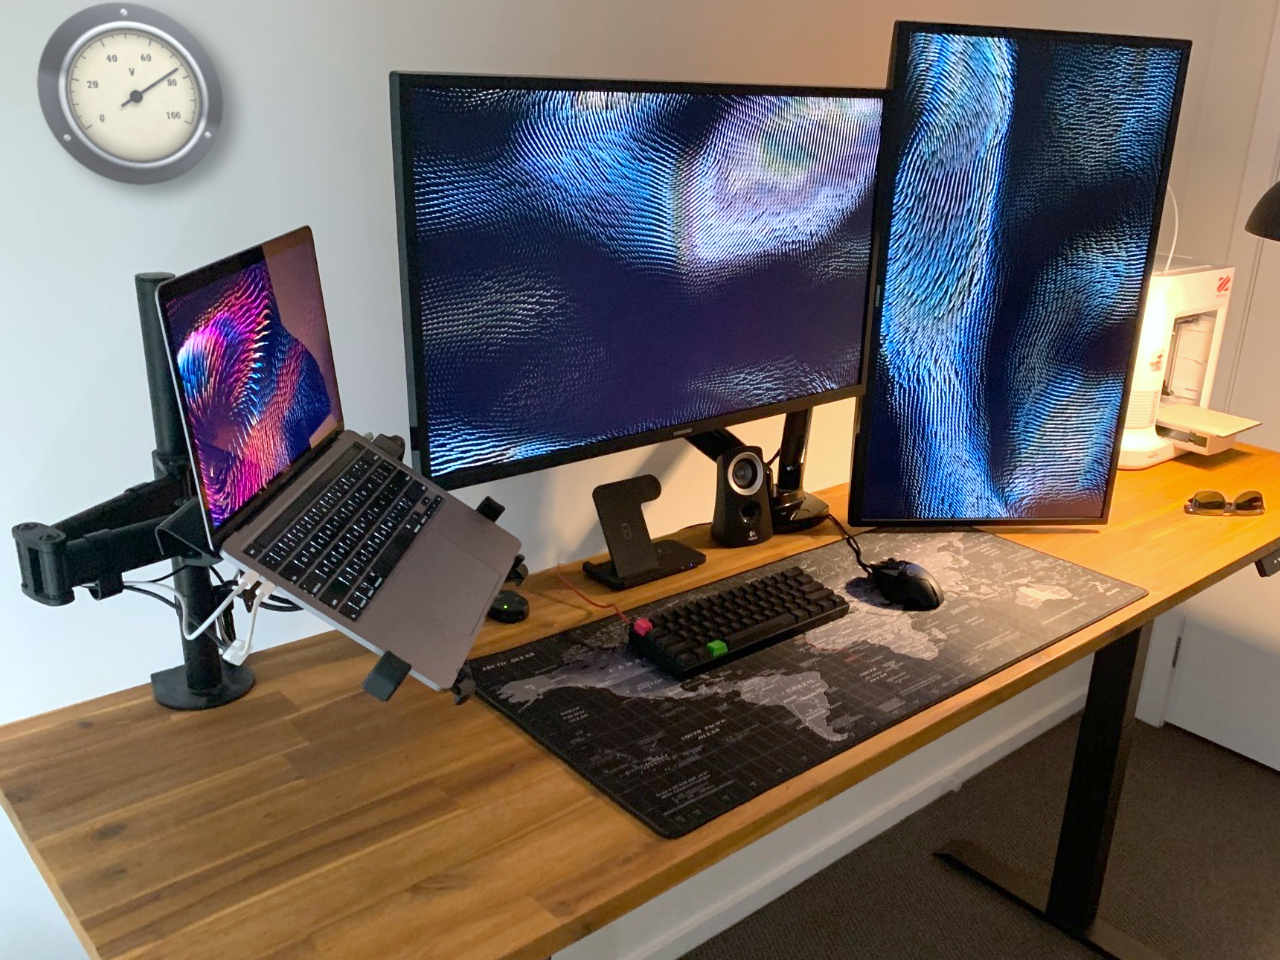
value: 75 (V)
